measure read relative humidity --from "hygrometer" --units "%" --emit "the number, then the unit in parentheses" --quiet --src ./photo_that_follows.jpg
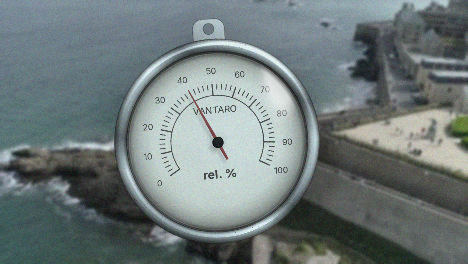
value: 40 (%)
